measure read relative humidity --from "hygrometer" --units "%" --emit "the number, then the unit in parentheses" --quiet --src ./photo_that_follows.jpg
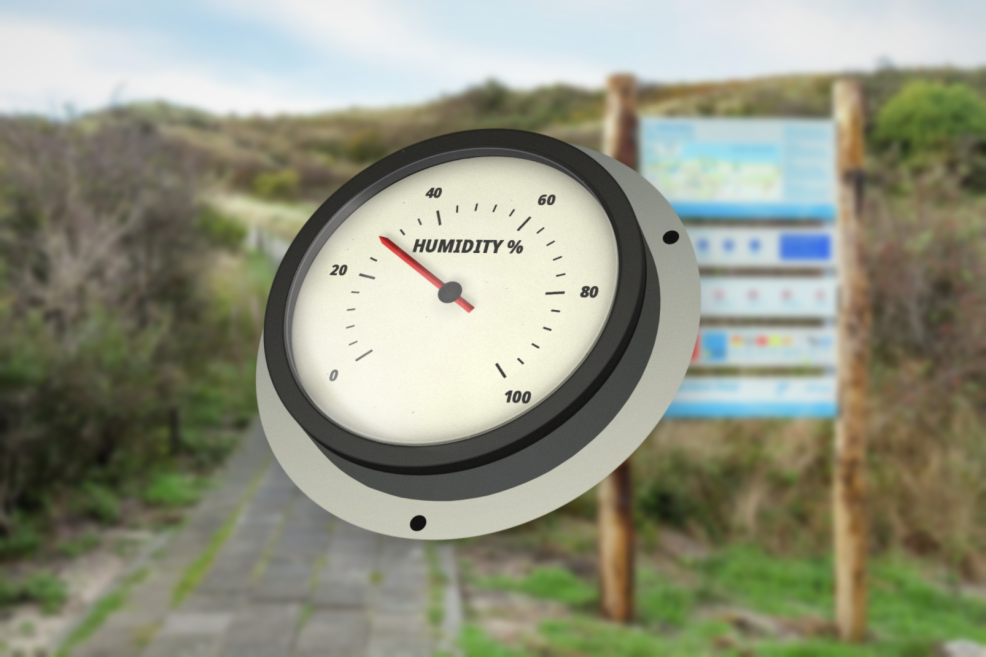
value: 28 (%)
